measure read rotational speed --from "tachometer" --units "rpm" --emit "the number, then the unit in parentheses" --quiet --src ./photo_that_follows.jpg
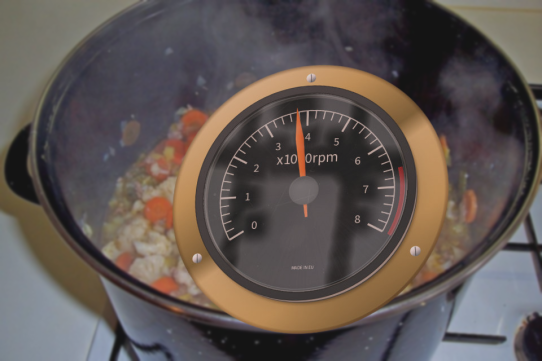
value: 3800 (rpm)
